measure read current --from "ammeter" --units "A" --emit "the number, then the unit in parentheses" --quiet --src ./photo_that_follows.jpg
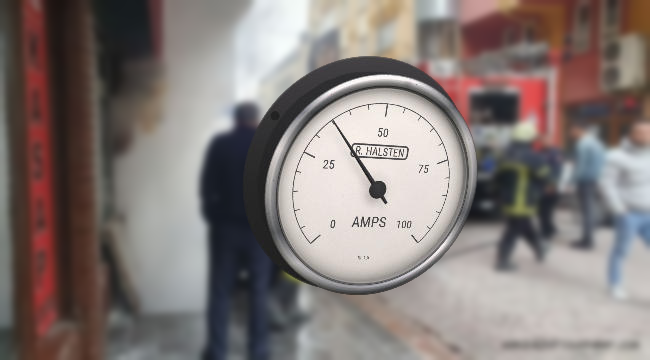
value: 35 (A)
